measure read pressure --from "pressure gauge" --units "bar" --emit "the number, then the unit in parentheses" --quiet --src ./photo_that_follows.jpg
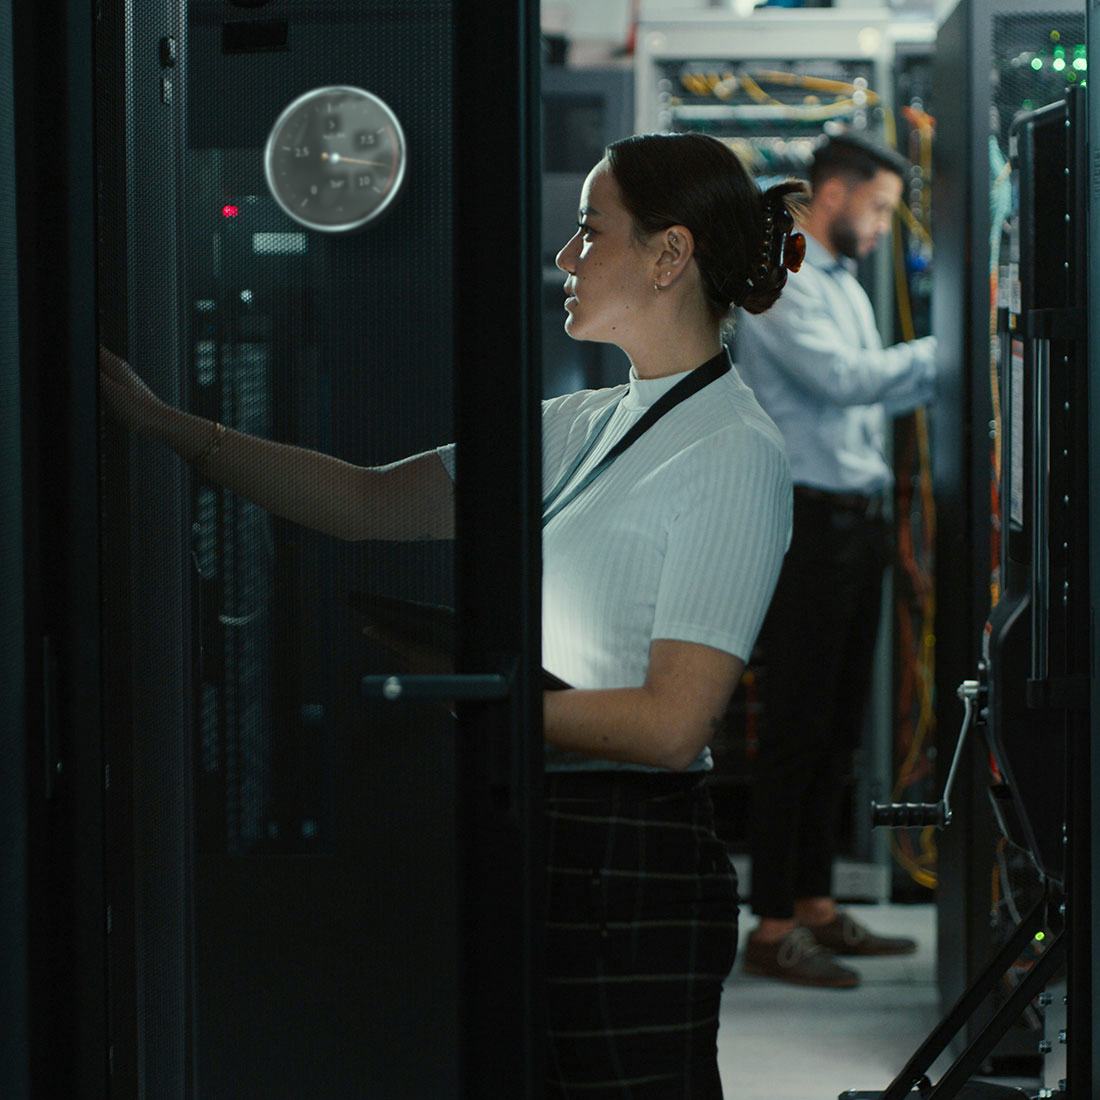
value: 9 (bar)
